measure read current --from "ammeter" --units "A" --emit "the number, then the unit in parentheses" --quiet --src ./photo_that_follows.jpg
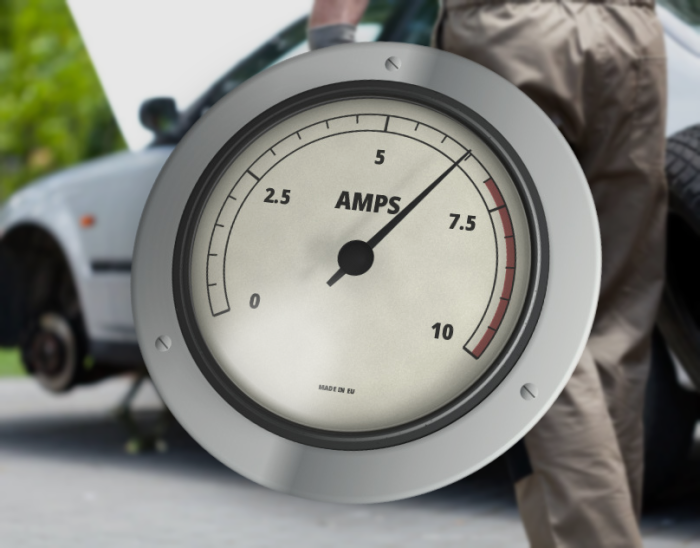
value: 6.5 (A)
